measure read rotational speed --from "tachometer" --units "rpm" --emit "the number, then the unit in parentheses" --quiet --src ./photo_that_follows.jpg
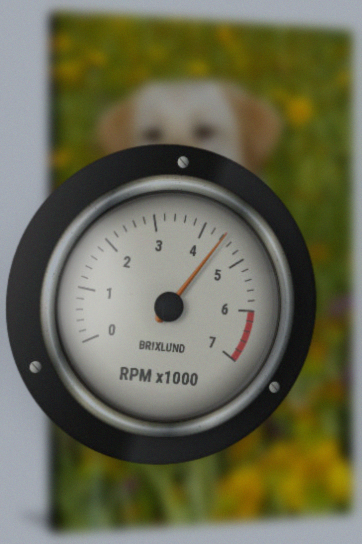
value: 4400 (rpm)
